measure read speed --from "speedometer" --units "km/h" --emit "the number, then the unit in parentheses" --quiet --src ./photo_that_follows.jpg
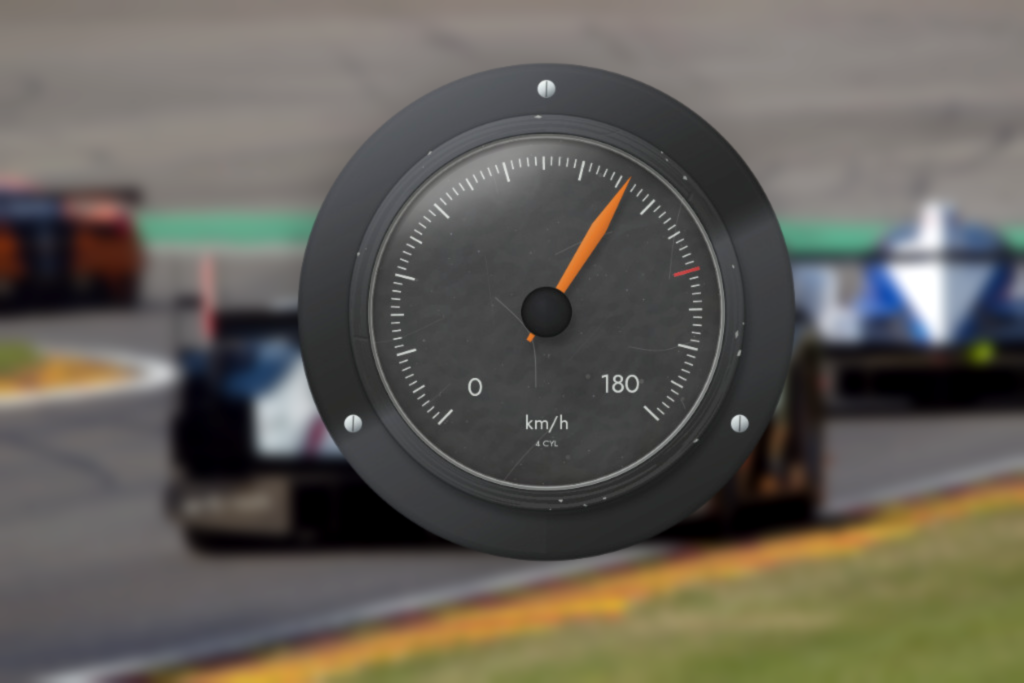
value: 112 (km/h)
